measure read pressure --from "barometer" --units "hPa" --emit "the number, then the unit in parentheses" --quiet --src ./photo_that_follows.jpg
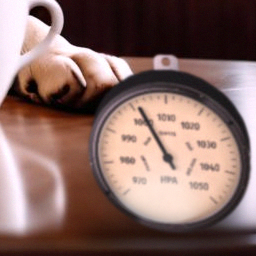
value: 1002 (hPa)
